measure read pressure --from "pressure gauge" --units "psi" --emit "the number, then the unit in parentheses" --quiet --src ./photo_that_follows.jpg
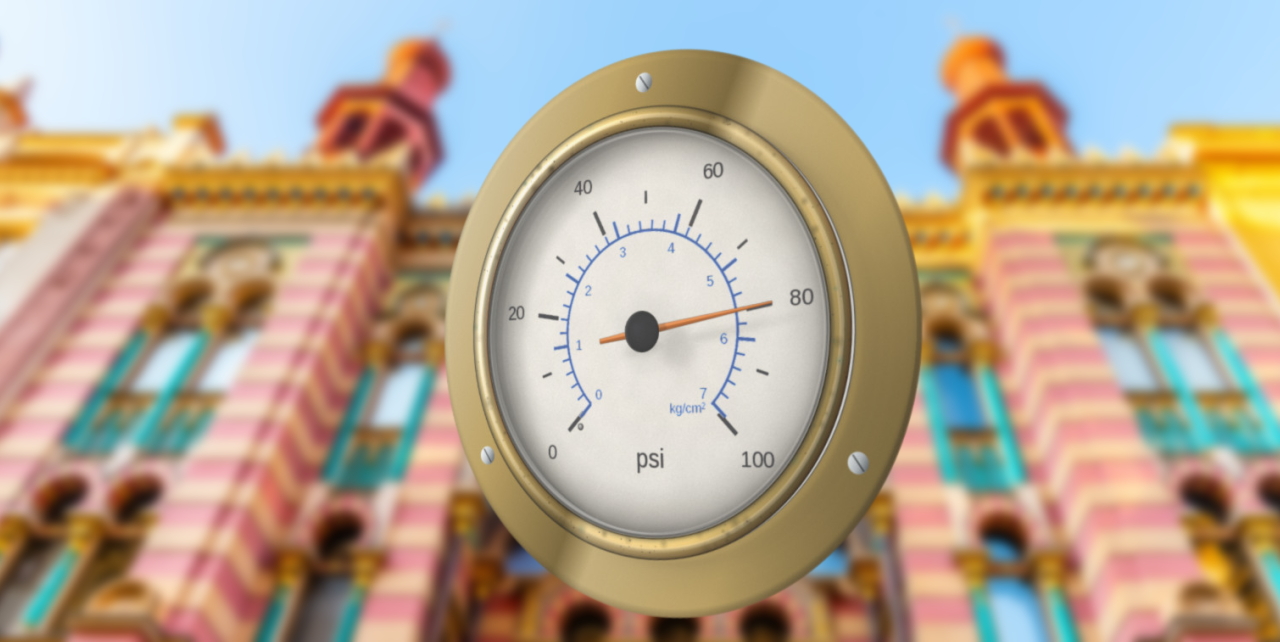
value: 80 (psi)
